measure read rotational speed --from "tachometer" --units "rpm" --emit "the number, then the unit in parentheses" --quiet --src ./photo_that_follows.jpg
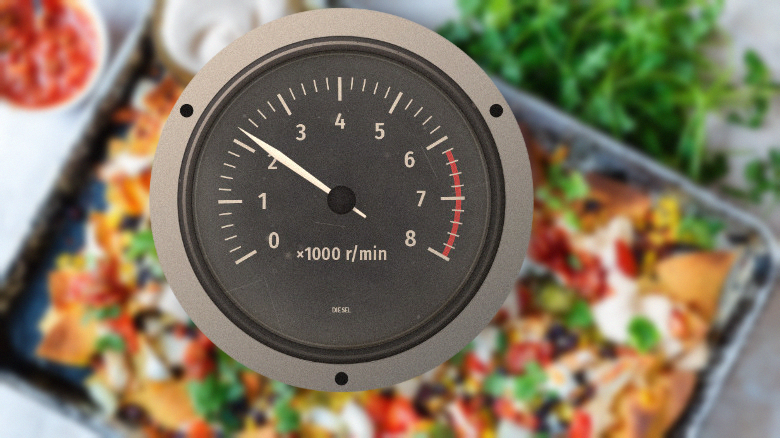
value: 2200 (rpm)
